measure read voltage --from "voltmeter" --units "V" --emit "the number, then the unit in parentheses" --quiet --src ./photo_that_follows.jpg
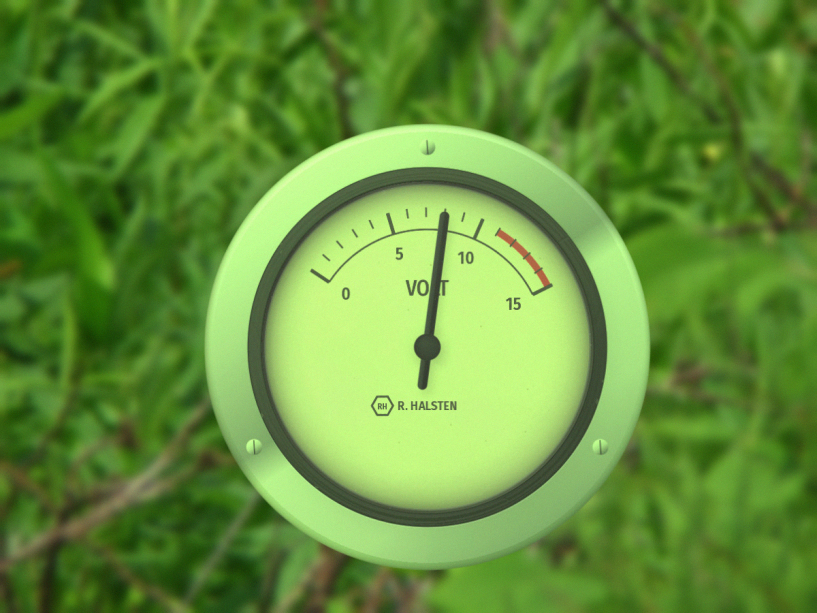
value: 8 (V)
